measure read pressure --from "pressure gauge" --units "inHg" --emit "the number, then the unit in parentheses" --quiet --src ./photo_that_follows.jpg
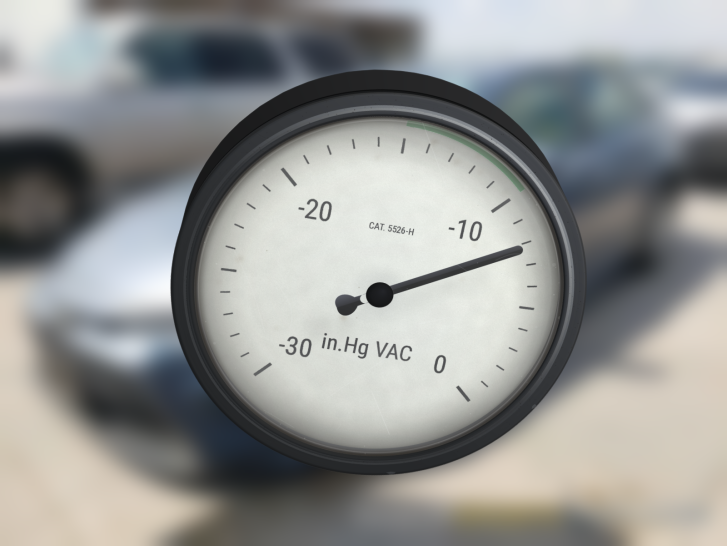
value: -8 (inHg)
